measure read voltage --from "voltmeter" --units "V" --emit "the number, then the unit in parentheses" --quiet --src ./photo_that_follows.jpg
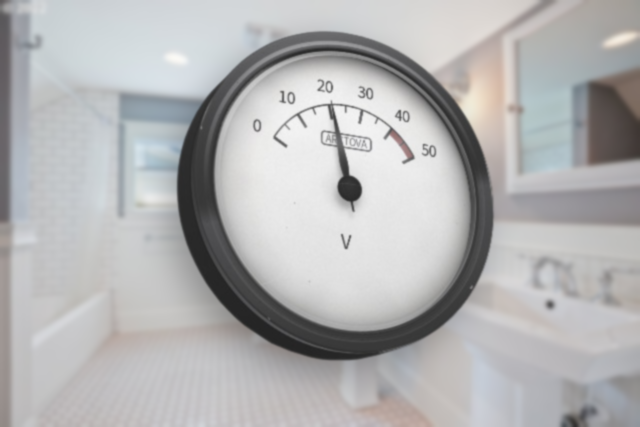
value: 20 (V)
